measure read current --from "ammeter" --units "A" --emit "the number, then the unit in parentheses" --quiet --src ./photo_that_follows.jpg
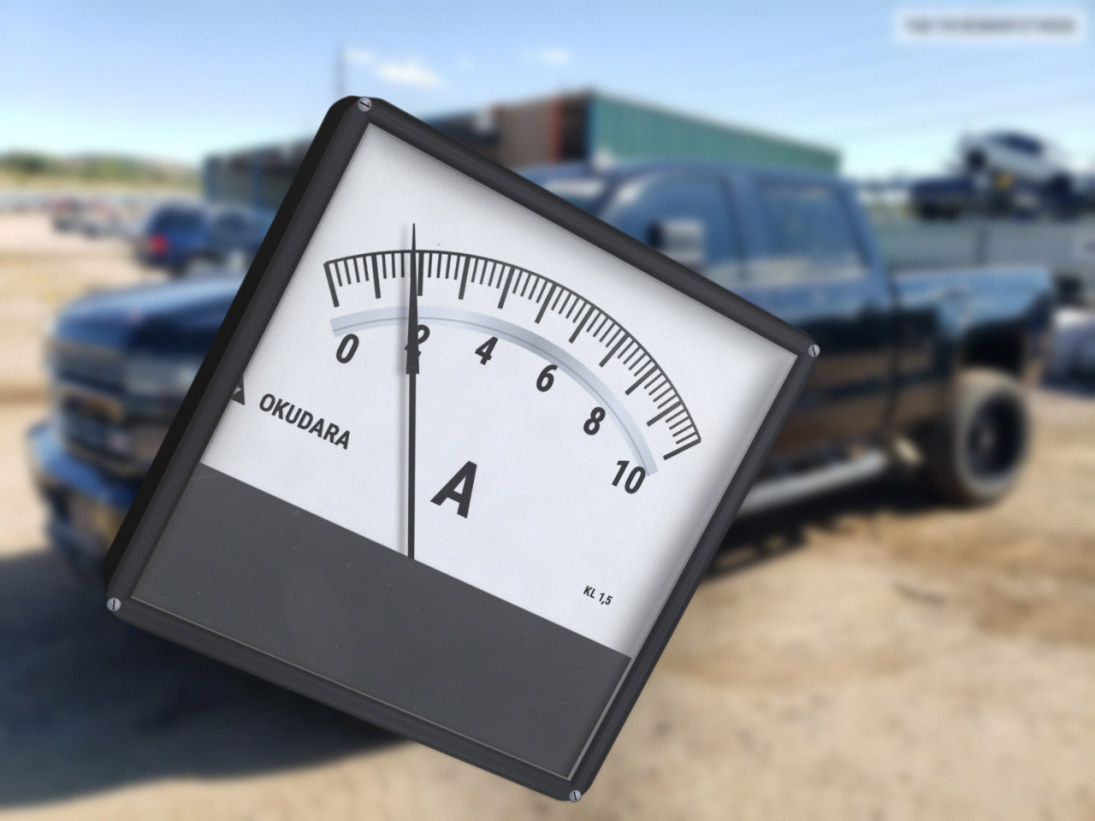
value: 1.8 (A)
